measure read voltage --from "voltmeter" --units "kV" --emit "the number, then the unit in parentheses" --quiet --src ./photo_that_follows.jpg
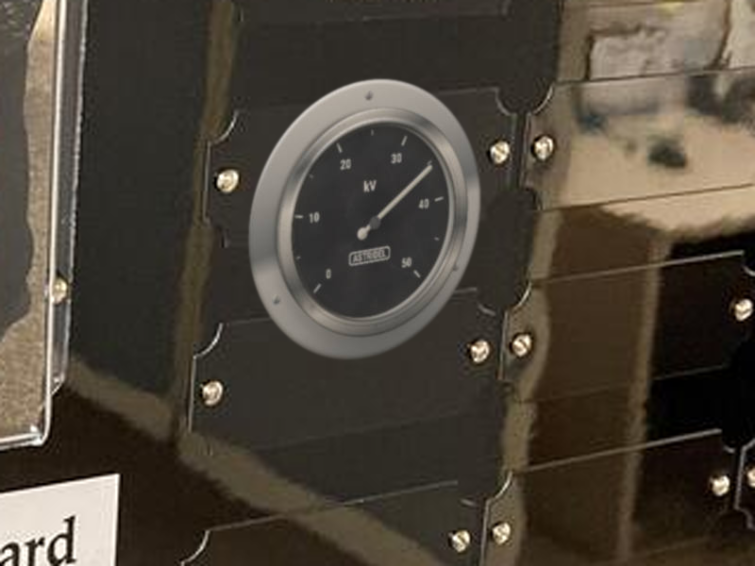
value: 35 (kV)
